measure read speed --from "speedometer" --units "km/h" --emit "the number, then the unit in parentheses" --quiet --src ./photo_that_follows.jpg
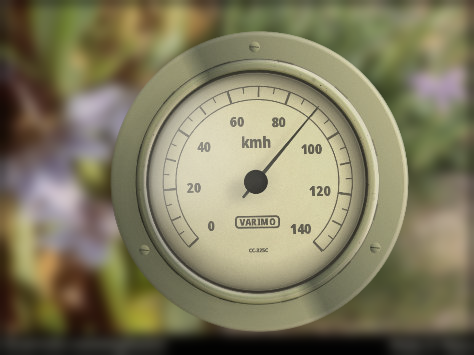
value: 90 (km/h)
